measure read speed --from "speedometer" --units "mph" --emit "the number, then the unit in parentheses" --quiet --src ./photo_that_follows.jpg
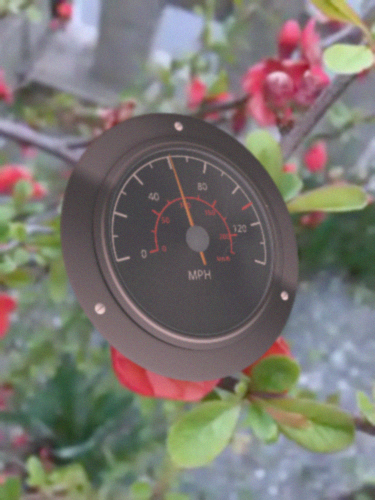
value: 60 (mph)
